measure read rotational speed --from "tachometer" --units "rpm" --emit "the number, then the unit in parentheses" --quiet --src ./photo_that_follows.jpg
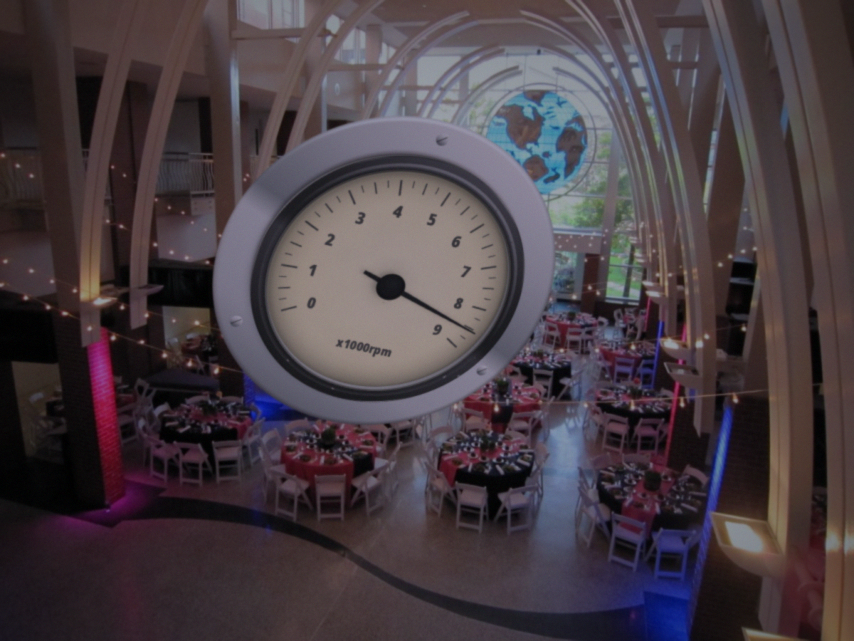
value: 8500 (rpm)
